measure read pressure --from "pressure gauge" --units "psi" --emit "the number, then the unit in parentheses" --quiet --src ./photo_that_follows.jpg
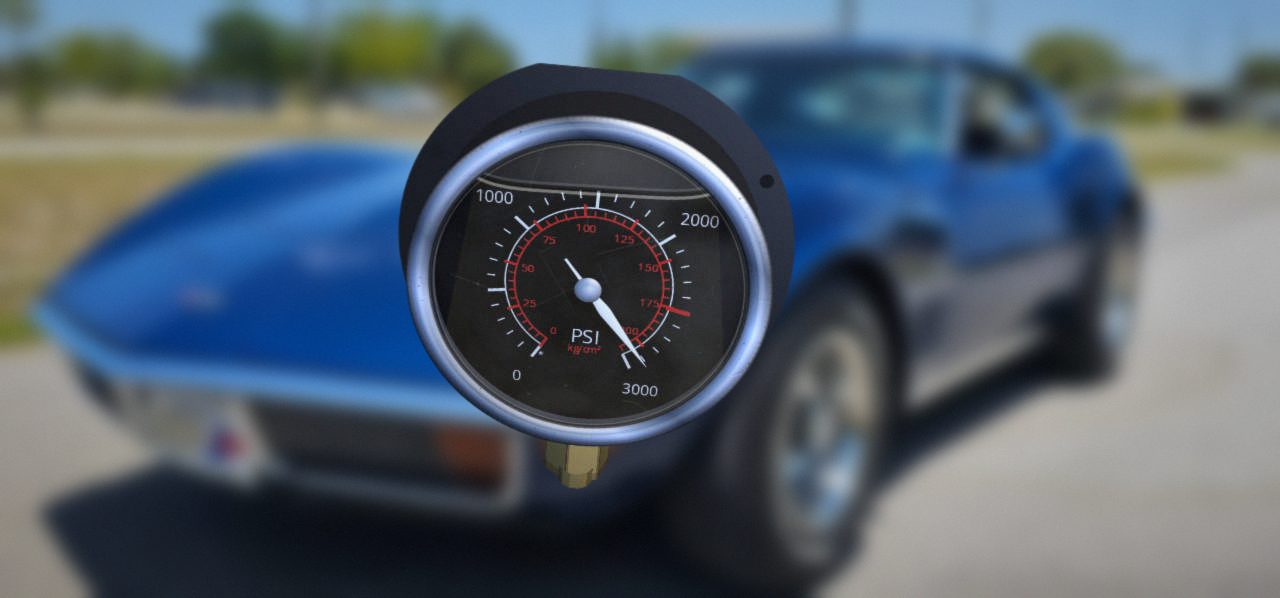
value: 2900 (psi)
